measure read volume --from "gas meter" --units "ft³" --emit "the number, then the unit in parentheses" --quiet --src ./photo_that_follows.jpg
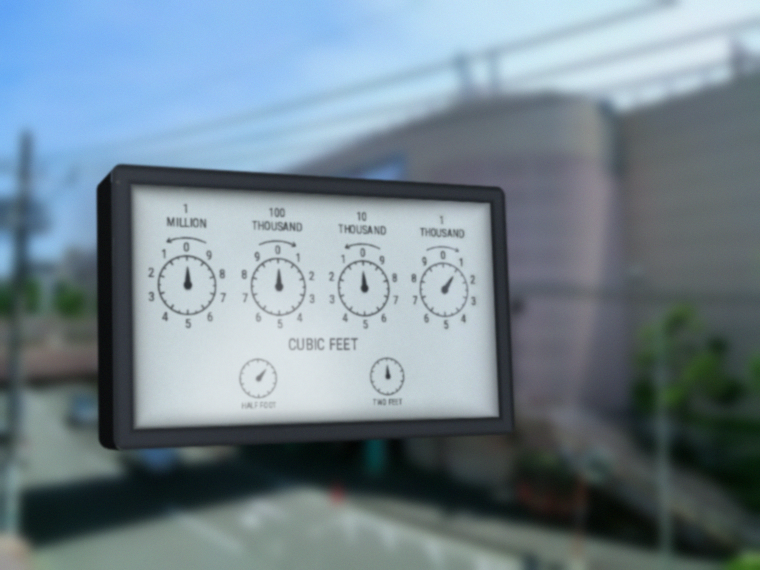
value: 100 (ft³)
